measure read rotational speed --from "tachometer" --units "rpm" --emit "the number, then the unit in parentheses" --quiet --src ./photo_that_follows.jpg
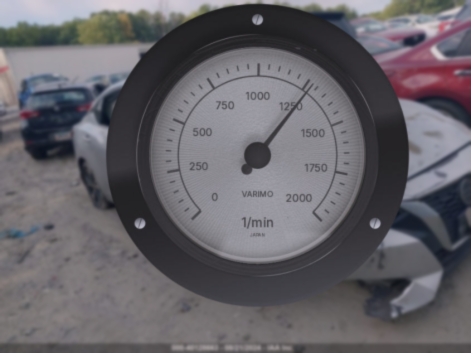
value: 1275 (rpm)
